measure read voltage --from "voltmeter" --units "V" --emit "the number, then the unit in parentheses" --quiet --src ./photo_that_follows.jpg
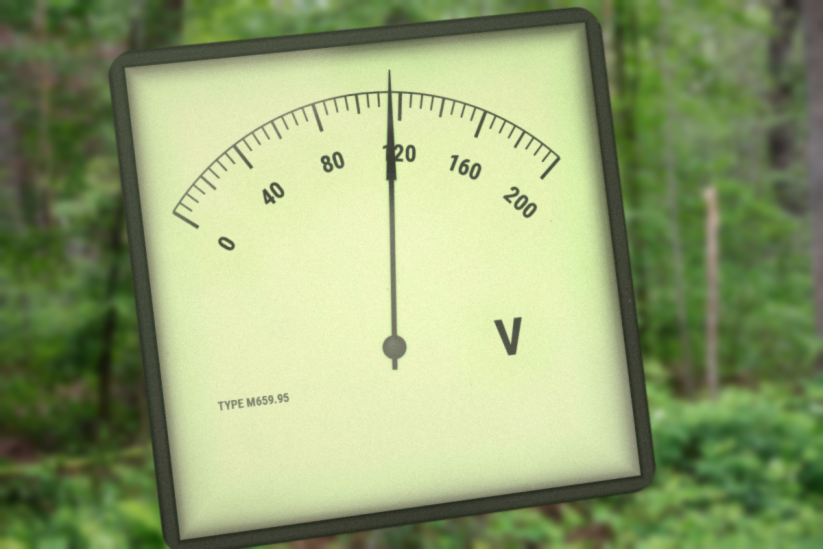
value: 115 (V)
